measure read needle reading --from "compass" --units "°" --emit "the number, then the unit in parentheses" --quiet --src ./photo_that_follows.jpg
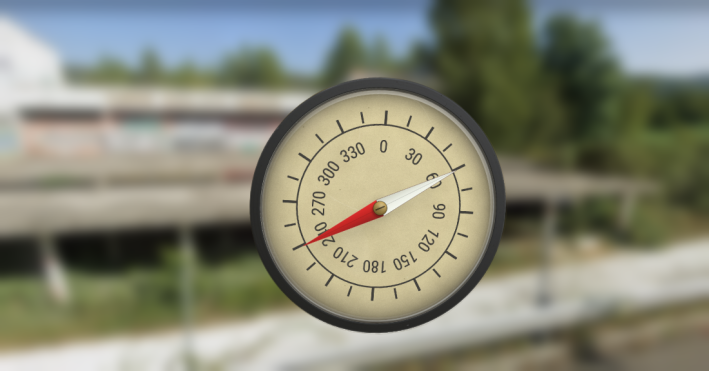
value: 240 (°)
